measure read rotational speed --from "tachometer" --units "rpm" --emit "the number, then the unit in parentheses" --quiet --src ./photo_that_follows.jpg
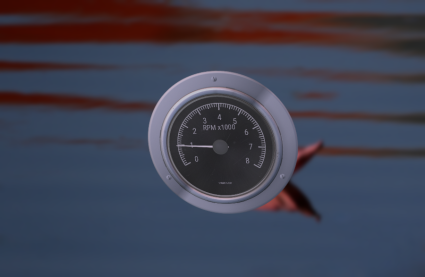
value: 1000 (rpm)
